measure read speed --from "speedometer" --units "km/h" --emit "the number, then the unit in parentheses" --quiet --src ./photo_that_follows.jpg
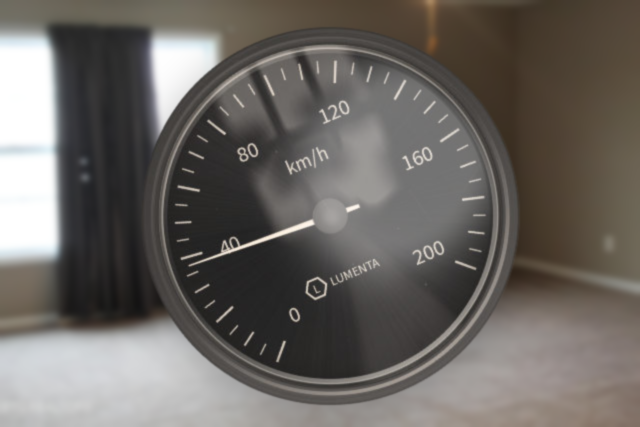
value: 37.5 (km/h)
